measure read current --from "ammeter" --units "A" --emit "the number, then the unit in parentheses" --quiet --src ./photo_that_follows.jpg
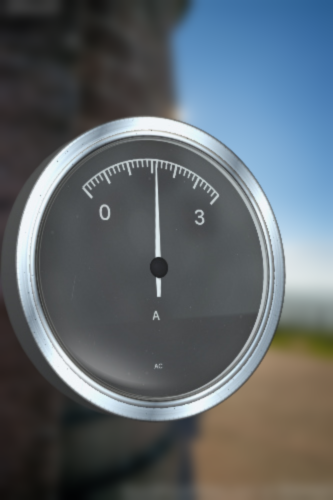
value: 1.5 (A)
